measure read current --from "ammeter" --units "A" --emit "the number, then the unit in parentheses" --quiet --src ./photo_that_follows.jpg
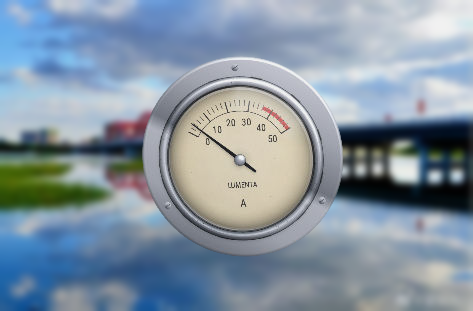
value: 4 (A)
